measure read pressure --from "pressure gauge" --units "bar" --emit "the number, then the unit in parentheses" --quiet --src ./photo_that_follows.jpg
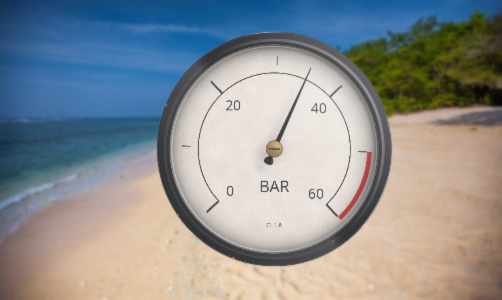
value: 35 (bar)
